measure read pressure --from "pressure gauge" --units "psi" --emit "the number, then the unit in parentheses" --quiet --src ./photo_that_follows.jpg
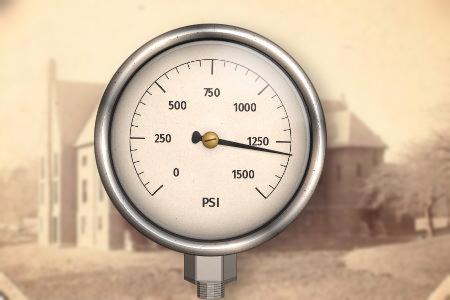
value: 1300 (psi)
